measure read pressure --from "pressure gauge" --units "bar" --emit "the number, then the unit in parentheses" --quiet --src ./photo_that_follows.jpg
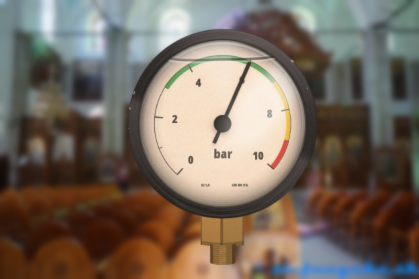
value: 6 (bar)
